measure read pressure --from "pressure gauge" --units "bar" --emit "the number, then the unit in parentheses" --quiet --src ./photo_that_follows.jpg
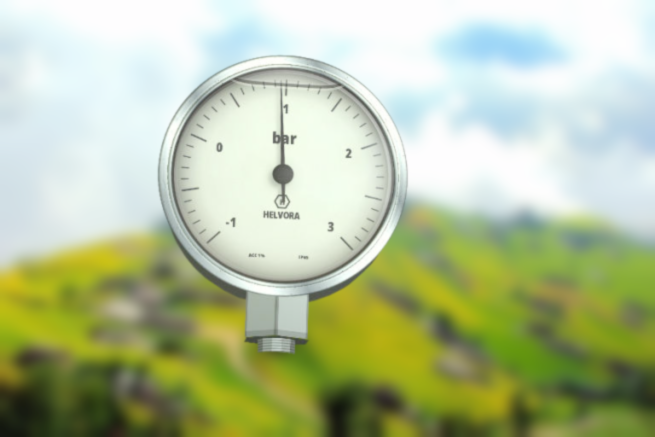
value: 0.95 (bar)
